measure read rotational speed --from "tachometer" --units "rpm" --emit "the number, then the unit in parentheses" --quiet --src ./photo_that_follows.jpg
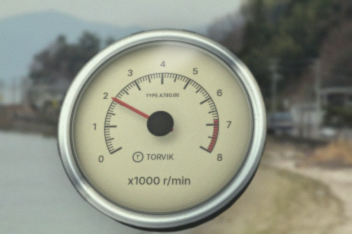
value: 2000 (rpm)
